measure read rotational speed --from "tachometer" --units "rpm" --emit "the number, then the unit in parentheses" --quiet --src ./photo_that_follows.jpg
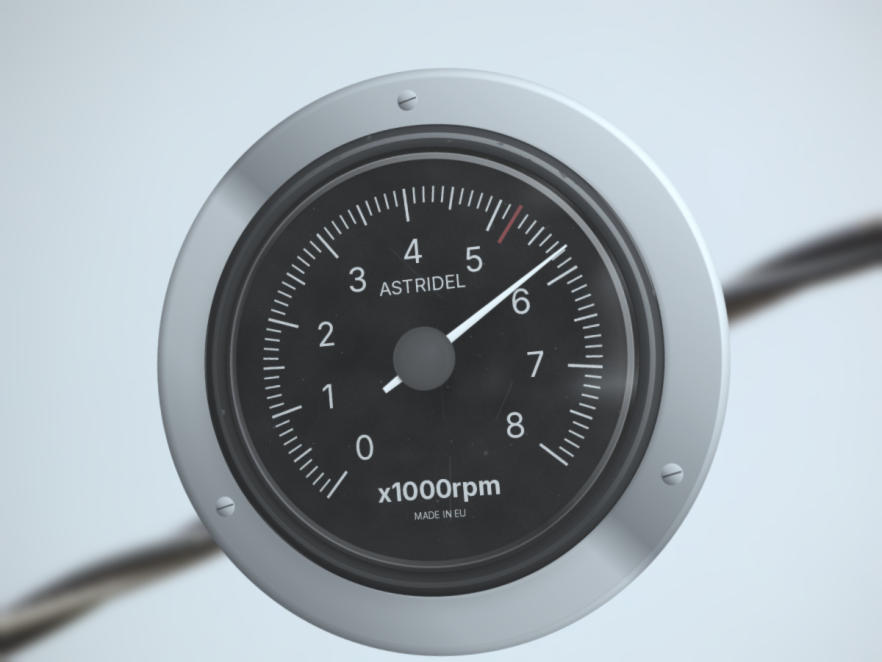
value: 5800 (rpm)
